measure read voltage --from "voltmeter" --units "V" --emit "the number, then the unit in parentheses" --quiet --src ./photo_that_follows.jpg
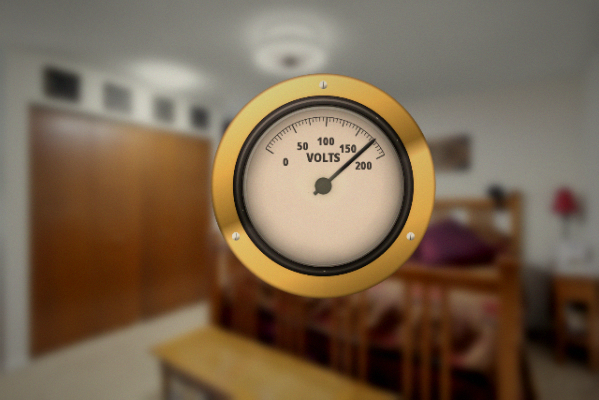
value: 175 (V)
